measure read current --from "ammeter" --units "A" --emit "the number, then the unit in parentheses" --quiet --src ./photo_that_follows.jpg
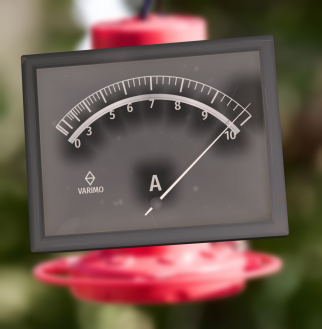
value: 9.8 (A)
